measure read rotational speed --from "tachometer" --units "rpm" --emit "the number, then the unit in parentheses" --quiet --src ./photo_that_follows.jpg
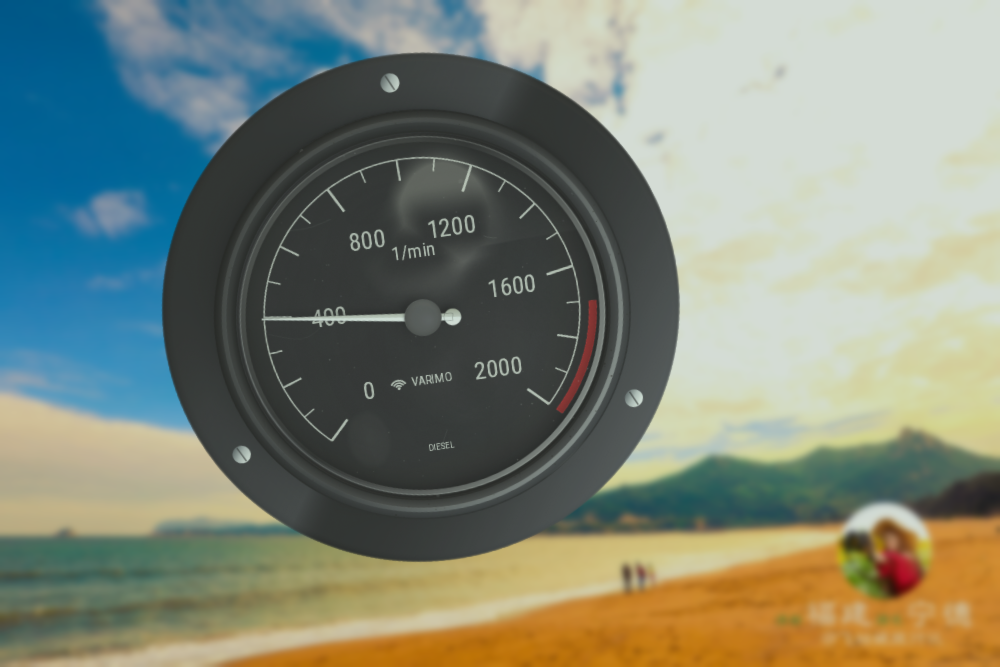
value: 400 (rpm)
